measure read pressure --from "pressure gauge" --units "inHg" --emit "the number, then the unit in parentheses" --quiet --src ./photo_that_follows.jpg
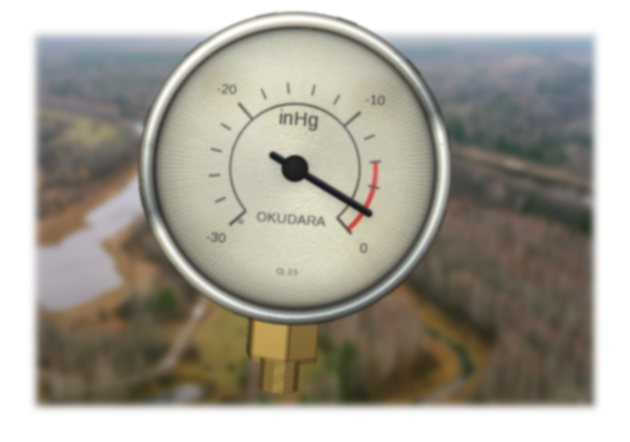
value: -2 (inHg)
